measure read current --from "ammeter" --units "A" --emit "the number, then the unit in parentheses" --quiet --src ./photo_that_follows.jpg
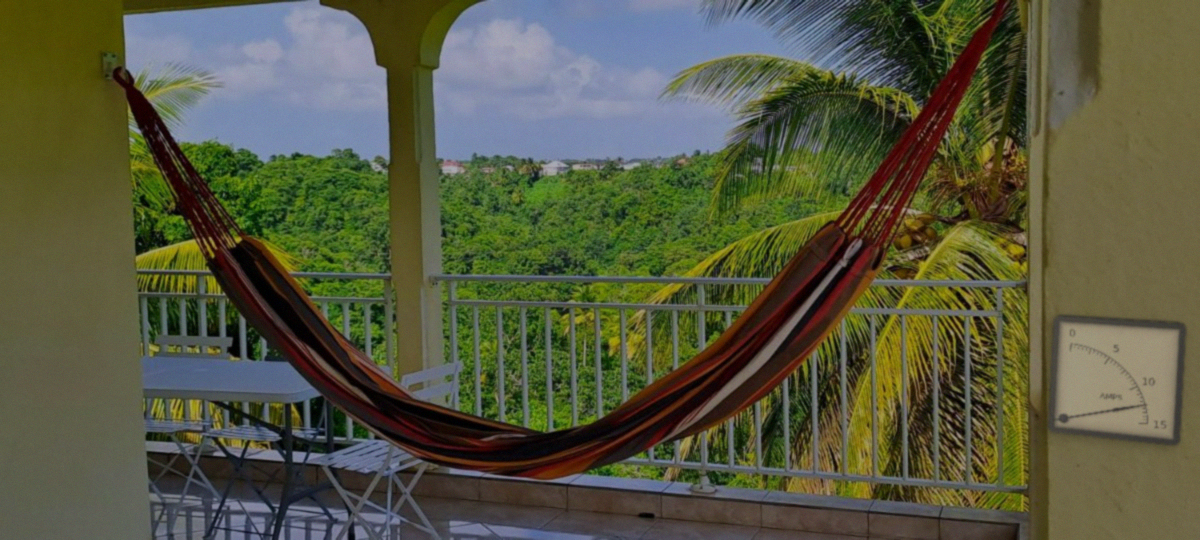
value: 12.5 (A)
